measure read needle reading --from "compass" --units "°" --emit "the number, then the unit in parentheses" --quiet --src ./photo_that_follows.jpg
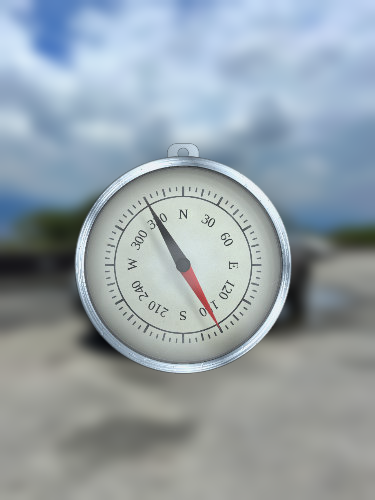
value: 150 (°)
